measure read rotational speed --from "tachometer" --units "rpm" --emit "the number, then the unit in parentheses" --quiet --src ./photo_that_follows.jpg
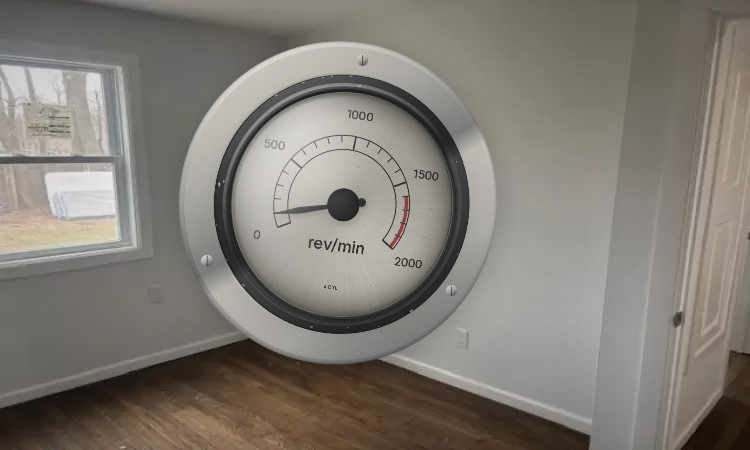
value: 100 (rpm)
